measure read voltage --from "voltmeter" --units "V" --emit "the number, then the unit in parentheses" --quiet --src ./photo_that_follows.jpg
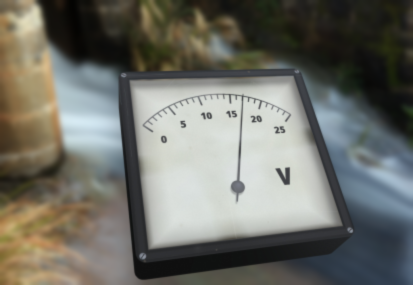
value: 17 (V)
